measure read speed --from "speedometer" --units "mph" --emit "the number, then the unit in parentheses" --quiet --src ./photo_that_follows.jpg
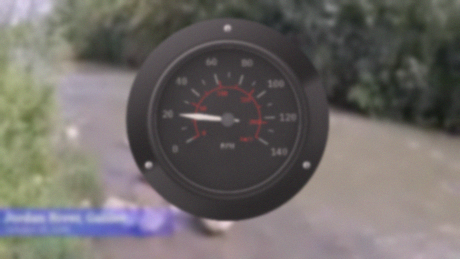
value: 20 (mph)
